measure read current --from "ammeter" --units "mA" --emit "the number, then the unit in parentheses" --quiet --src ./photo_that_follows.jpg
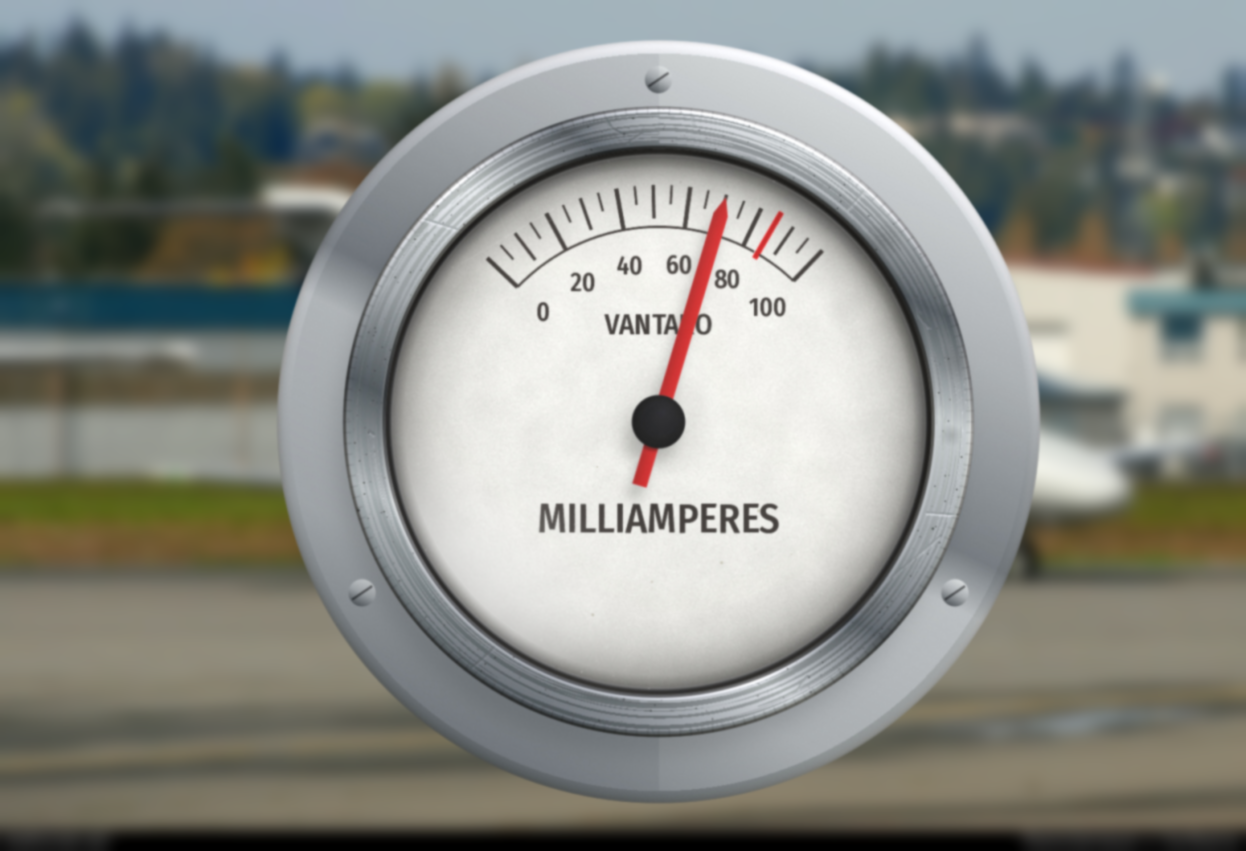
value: 70 (mA)
